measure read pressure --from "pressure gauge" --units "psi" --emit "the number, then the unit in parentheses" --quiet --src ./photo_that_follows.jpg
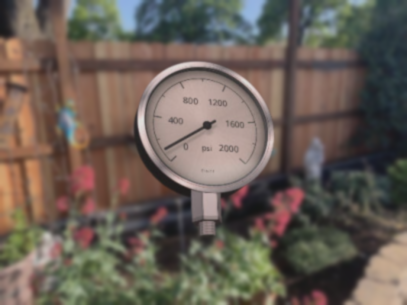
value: 100 (psi)
